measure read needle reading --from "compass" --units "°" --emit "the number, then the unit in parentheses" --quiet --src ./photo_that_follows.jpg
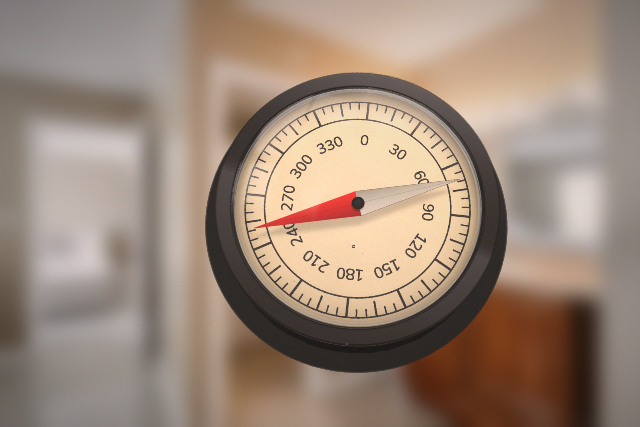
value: 250 (°)
